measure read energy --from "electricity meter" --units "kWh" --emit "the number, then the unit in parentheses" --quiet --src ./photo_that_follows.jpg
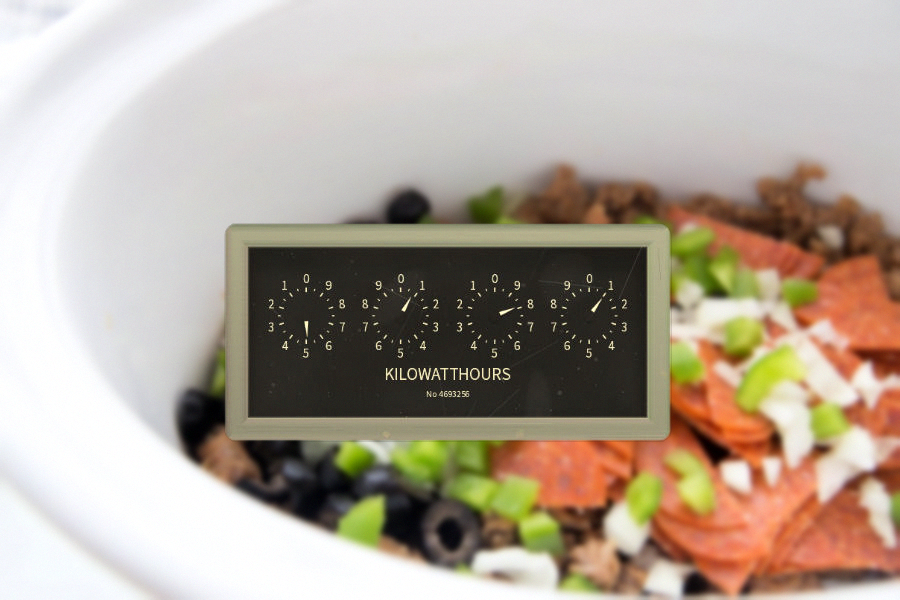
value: 5081 (kWh)
